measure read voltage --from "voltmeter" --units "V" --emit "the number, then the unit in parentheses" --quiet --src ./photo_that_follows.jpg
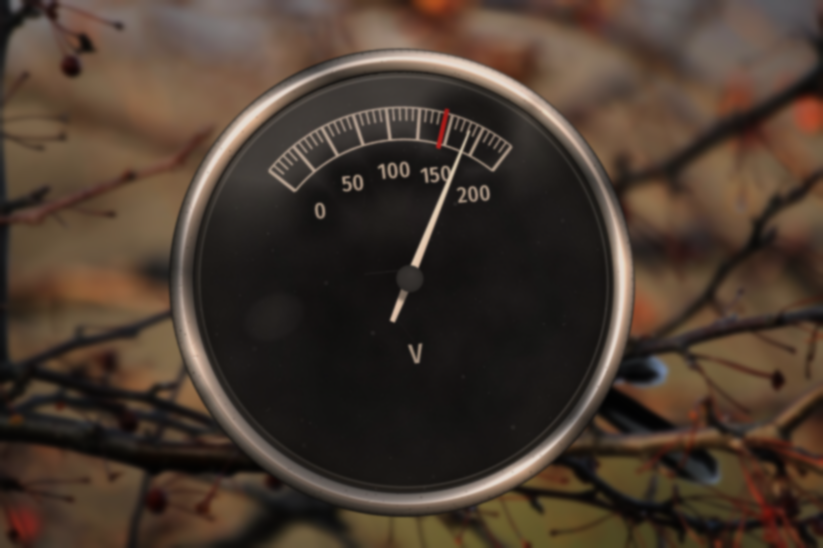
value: 165 (V)
